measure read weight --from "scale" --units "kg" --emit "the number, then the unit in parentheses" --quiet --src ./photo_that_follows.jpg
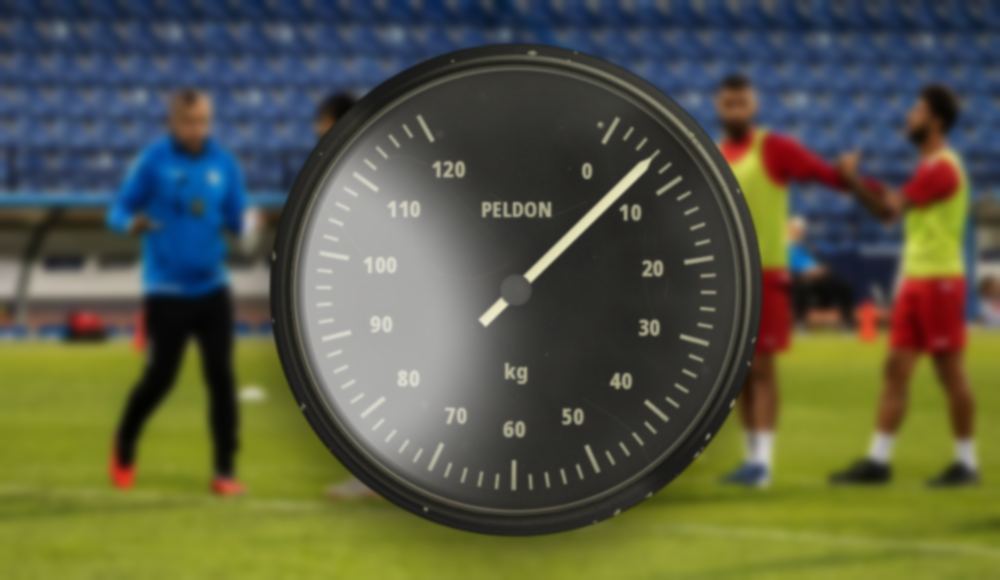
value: 6 (kg)
